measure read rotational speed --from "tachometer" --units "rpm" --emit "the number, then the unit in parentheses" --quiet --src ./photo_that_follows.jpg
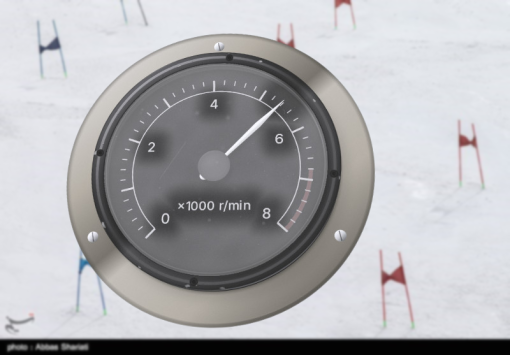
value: 5400 (rpm)
